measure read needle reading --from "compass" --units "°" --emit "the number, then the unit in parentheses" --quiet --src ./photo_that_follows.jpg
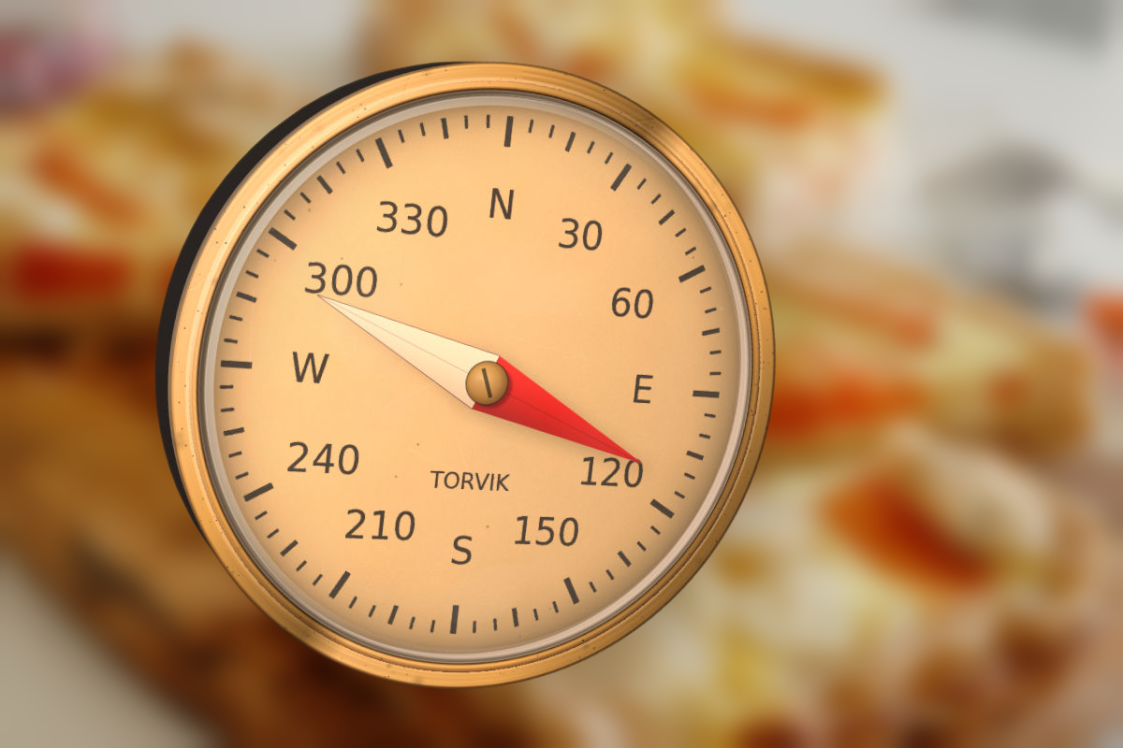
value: 112.5 (°)
